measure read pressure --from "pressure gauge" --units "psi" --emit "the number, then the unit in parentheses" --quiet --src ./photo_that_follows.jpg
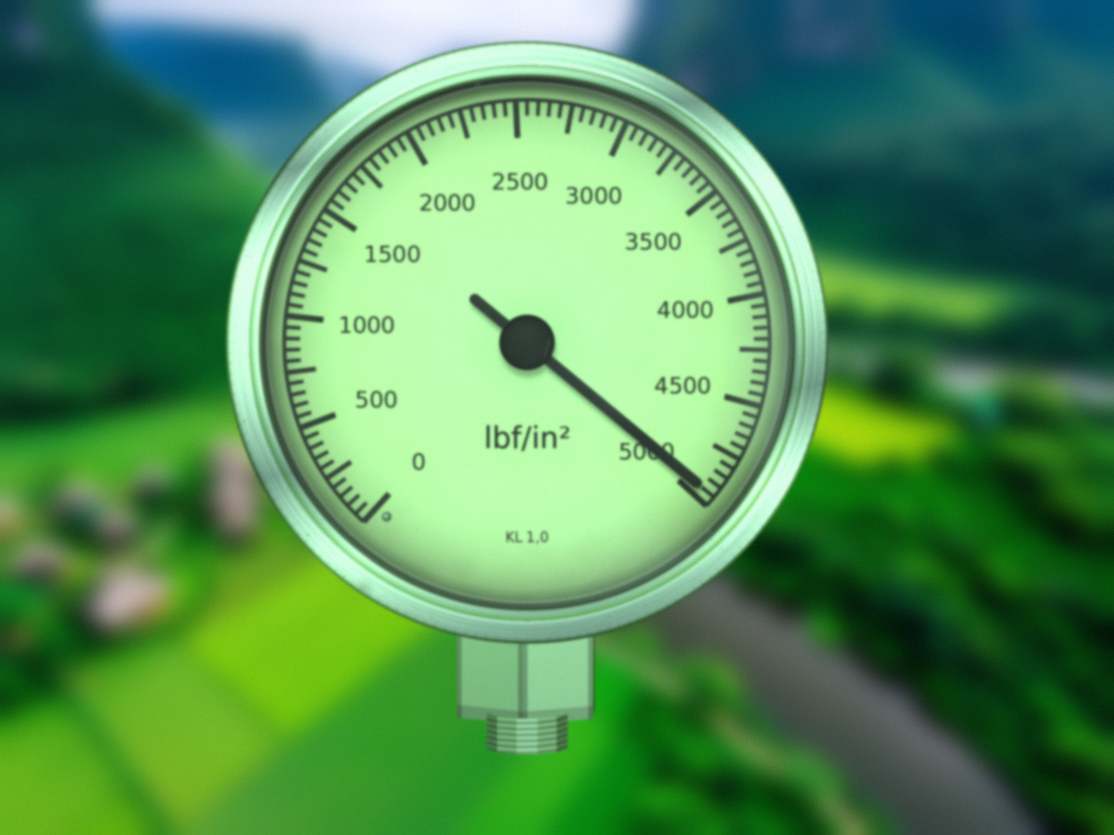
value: 4950 (psi)
